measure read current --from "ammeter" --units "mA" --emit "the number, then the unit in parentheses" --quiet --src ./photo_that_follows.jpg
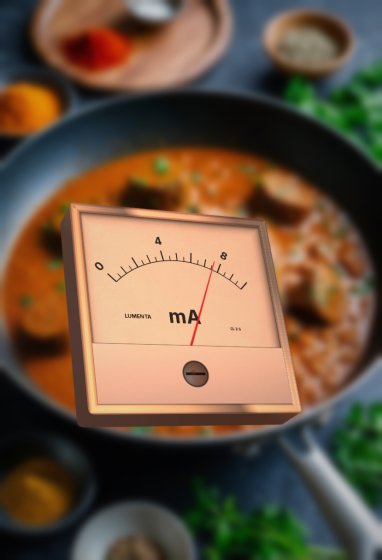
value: 7.5 (mA)
